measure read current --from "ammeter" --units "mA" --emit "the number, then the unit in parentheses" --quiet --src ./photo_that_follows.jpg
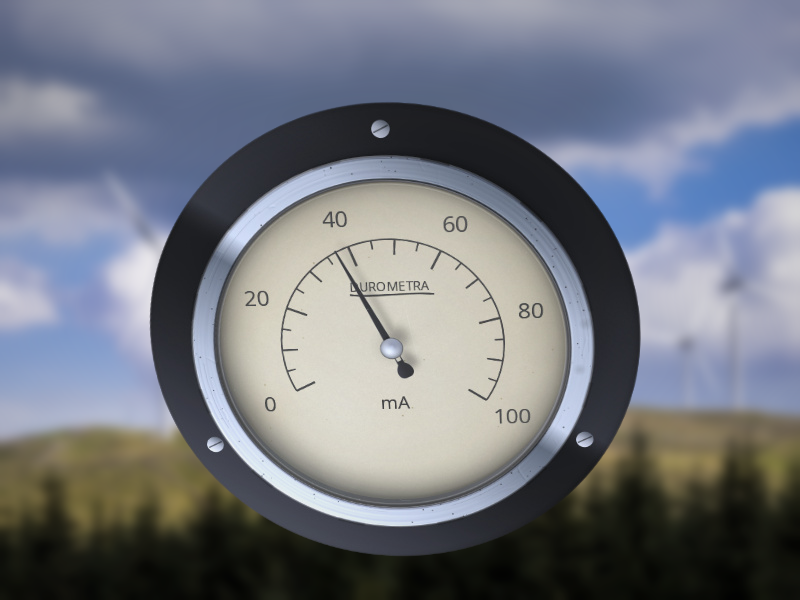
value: 37.5 (mA)
